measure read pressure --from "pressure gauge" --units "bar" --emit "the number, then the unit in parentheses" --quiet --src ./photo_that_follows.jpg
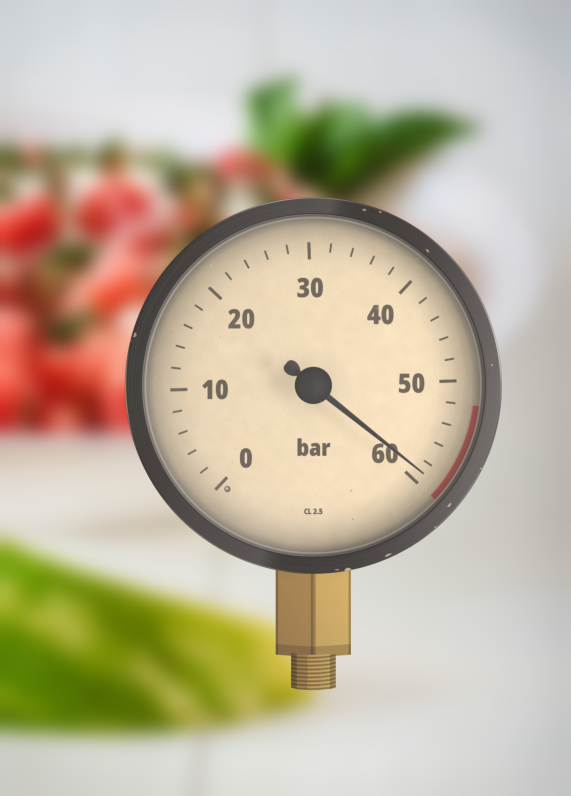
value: 59 (bar)
